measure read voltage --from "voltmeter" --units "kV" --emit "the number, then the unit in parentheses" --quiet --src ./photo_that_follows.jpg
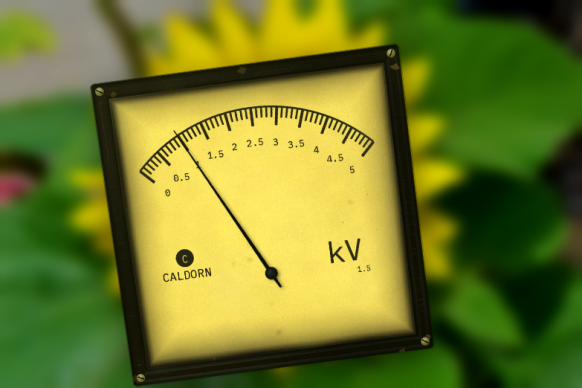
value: 1 (kV)
